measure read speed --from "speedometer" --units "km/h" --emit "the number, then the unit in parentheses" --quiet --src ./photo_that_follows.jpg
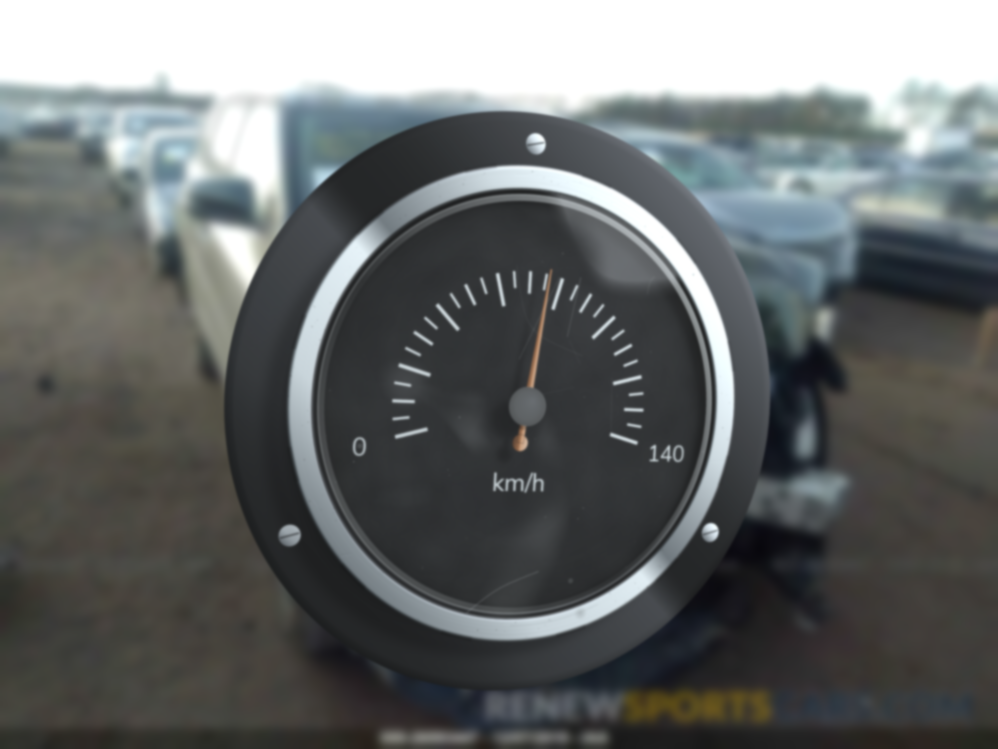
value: 75 (km/h)
